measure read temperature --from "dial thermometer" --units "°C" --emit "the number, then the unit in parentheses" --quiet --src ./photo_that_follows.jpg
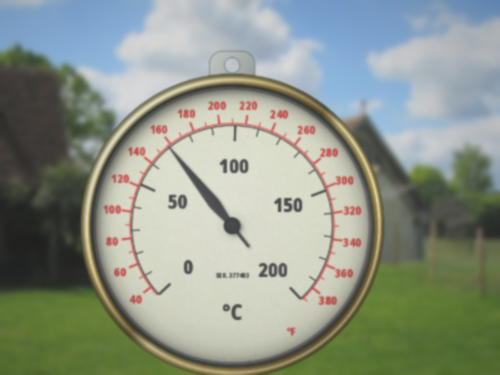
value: 70 (°C)
